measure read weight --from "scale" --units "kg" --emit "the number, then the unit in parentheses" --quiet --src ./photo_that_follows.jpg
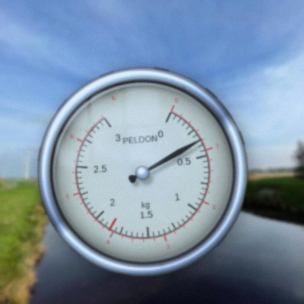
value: 0.35 (kg)
